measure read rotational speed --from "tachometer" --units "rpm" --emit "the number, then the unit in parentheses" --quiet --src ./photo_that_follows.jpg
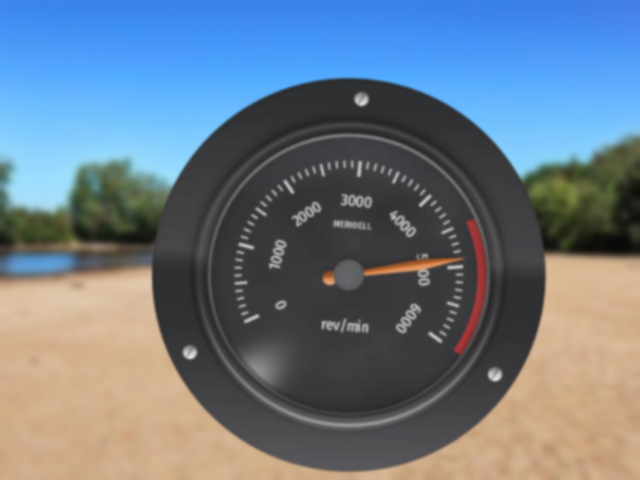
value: 4900 (rpm)
